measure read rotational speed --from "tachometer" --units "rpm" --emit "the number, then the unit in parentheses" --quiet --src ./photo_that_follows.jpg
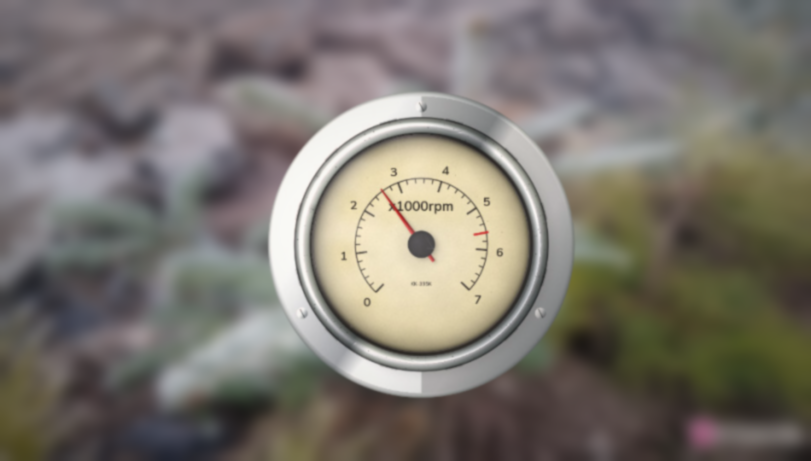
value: 2600 (rpm)
